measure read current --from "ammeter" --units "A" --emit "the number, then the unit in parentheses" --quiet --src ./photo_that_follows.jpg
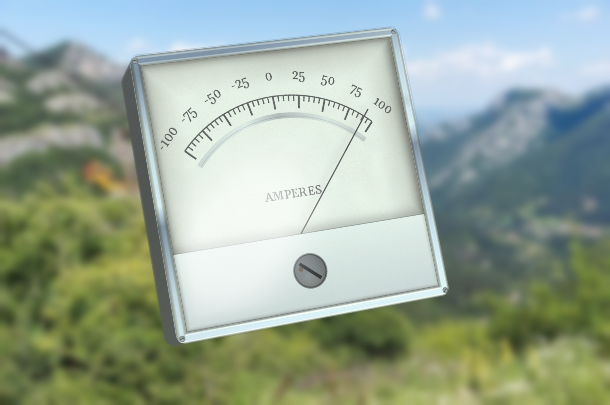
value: 90 (A)
